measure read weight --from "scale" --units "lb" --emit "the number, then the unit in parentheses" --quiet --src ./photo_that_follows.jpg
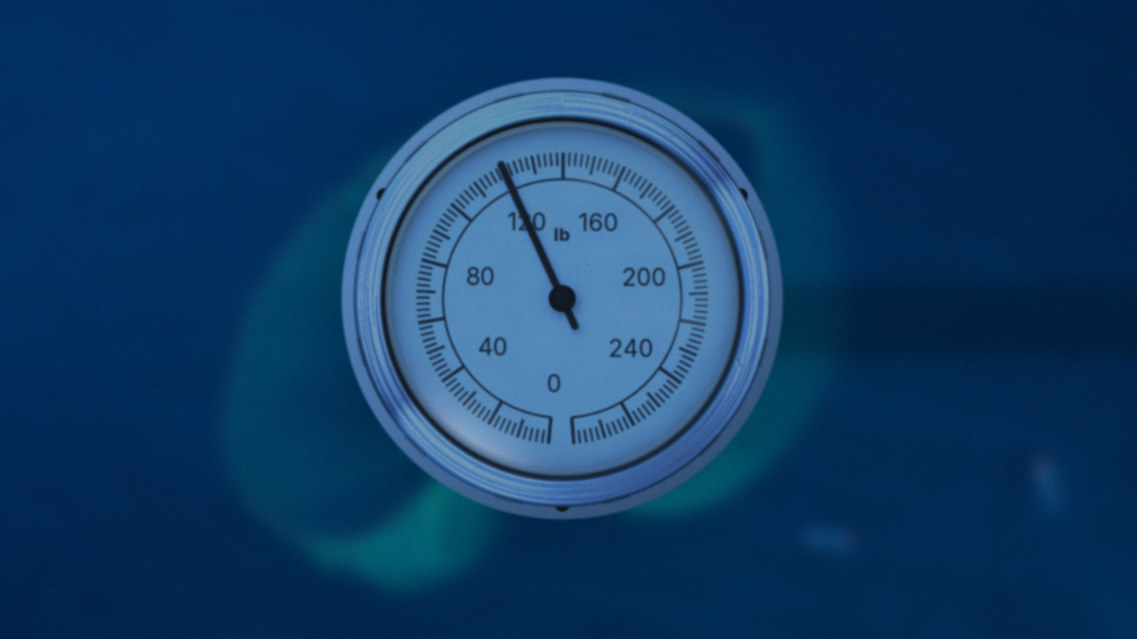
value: 120 (lb)
